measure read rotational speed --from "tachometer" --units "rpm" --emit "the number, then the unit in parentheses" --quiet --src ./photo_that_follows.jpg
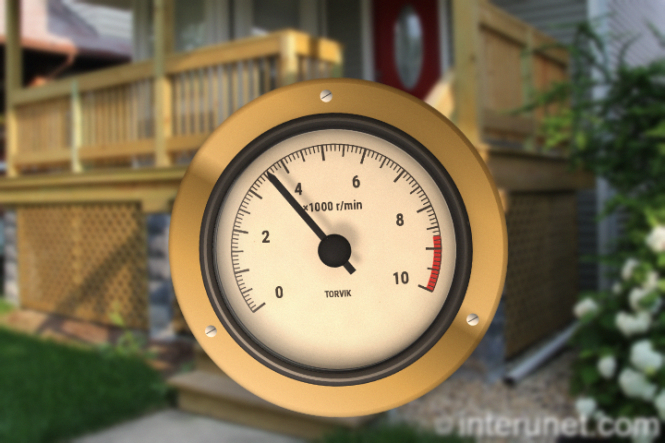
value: 3600 (rpm)
